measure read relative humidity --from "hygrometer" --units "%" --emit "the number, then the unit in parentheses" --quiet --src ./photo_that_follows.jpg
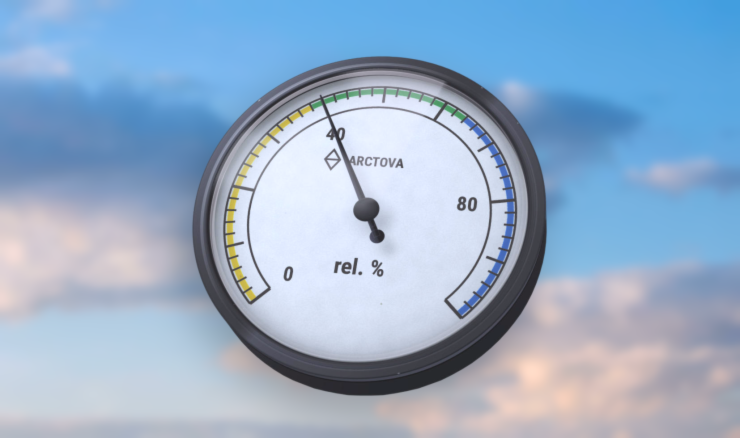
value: 40 (%)
